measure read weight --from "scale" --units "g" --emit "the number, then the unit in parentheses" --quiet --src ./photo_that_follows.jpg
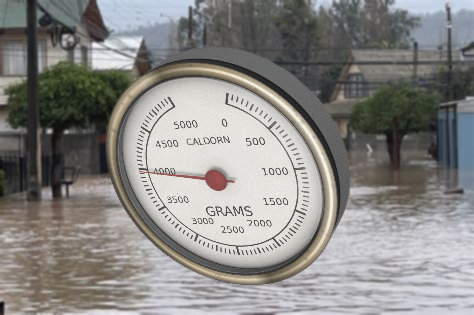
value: 4000 (g)
